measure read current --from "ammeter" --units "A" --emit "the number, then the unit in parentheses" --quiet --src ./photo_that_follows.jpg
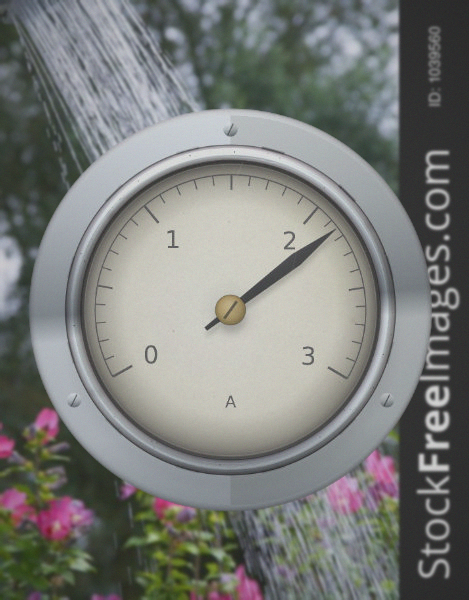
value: 2.15 (A)
